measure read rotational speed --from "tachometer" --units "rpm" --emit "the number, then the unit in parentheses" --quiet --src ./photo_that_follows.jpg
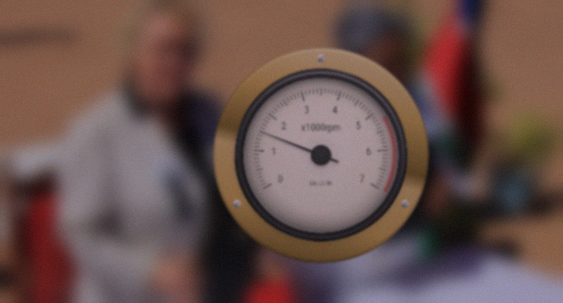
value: 1500 (rpm)
